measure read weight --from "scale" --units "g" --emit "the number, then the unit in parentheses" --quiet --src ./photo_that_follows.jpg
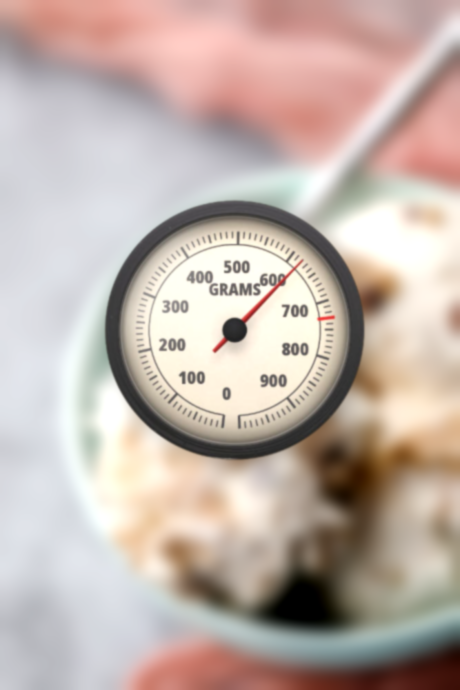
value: 620 (g)
